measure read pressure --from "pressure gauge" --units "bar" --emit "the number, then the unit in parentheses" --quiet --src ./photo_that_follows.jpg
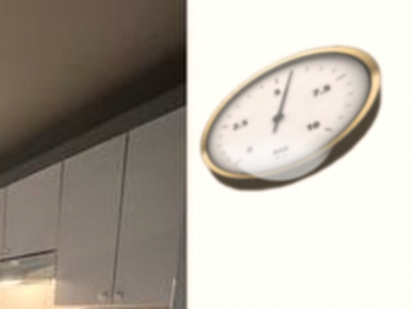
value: 5.5 (bar)
